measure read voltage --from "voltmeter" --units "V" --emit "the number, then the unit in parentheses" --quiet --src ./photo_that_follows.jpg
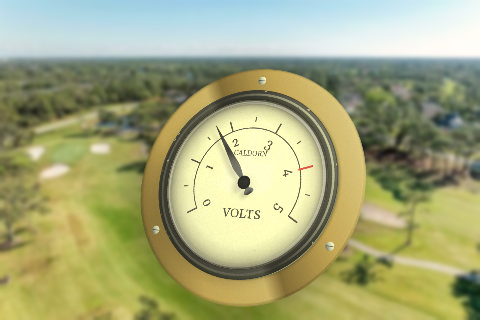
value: 1.75 (V)
